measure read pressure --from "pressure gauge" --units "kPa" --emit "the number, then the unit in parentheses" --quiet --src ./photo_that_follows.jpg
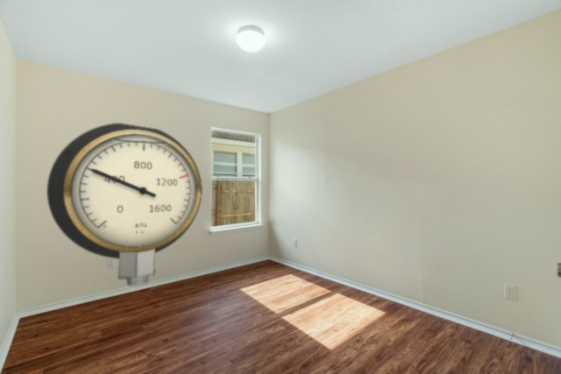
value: 400 (kPa)
